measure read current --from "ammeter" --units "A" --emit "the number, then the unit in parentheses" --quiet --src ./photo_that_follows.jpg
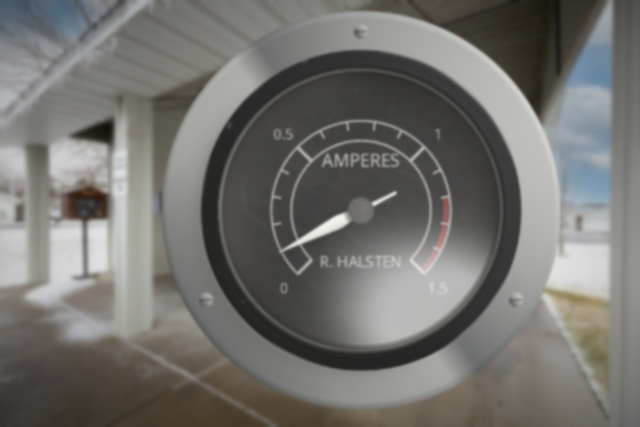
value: 0.1 (A)
